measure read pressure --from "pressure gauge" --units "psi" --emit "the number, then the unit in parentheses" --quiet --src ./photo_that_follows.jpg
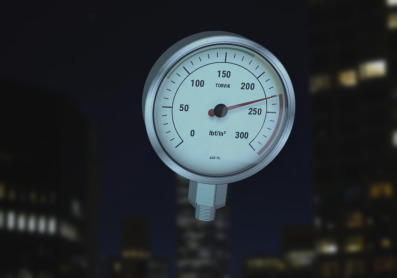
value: 230 (psi)
